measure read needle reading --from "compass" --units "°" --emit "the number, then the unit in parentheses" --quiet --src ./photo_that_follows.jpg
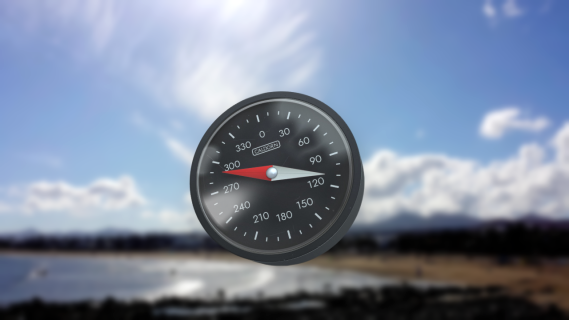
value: 290 (°)
